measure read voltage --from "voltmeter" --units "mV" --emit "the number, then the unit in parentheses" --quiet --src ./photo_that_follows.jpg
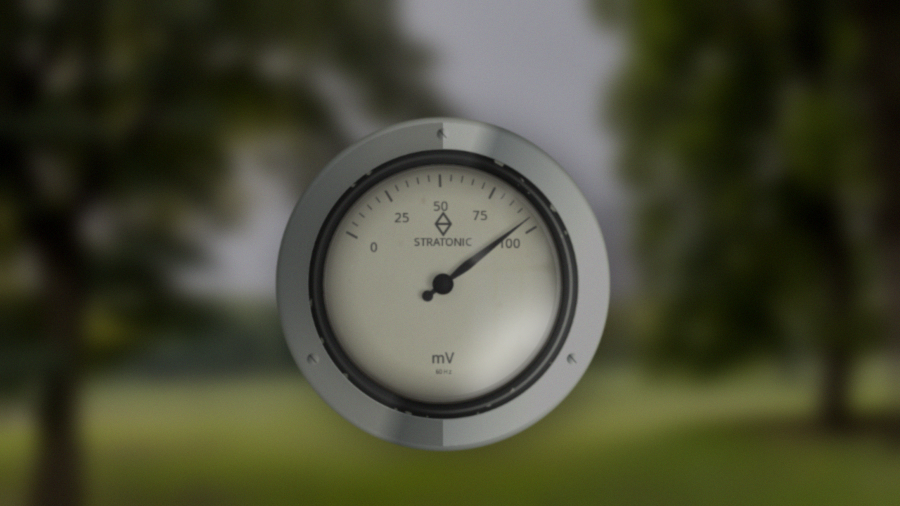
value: 95 (mV)
